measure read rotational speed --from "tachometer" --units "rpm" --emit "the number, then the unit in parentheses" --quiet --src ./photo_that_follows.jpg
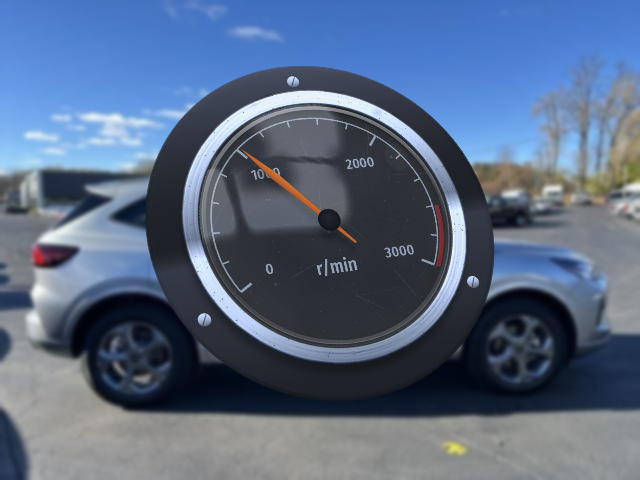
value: 1000 (rpm)
